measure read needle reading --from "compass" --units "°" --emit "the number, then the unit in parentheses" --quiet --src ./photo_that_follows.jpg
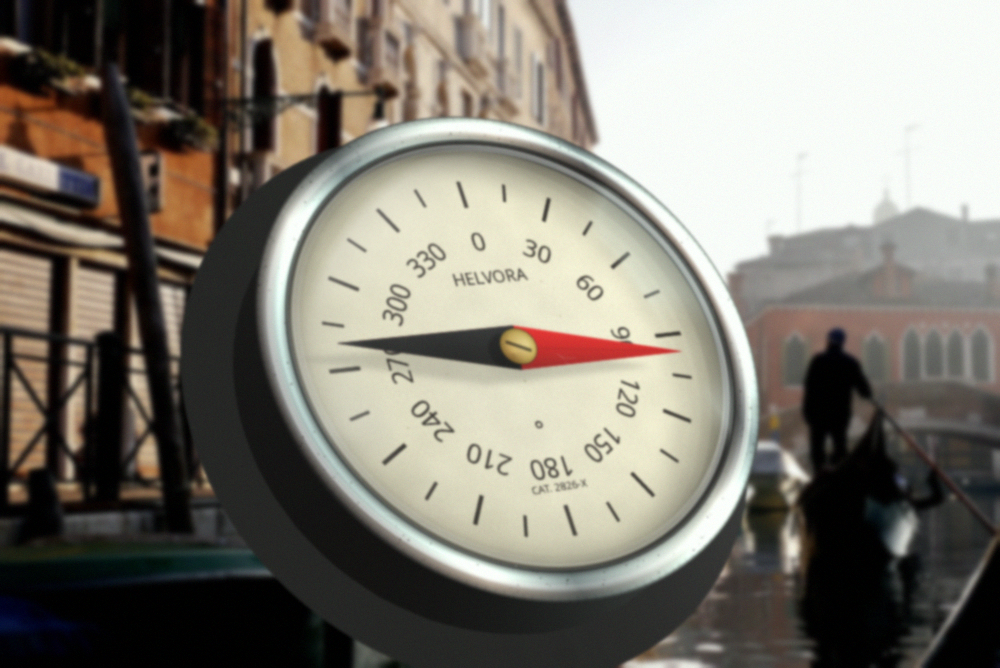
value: 97.5 (°)
